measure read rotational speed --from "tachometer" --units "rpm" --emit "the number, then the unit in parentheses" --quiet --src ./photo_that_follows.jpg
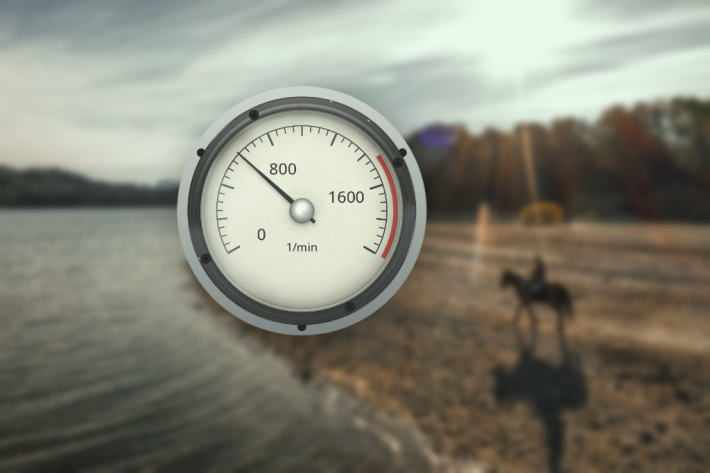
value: 600 (rpm)
